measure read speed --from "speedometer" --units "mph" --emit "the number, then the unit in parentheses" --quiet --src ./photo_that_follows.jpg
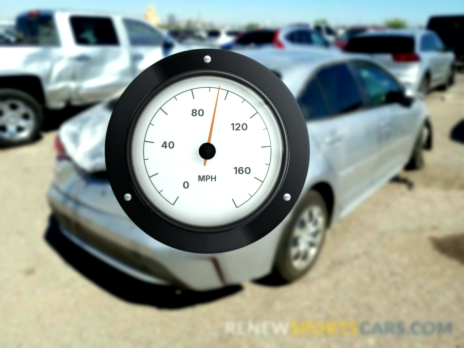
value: 95 (mph)
